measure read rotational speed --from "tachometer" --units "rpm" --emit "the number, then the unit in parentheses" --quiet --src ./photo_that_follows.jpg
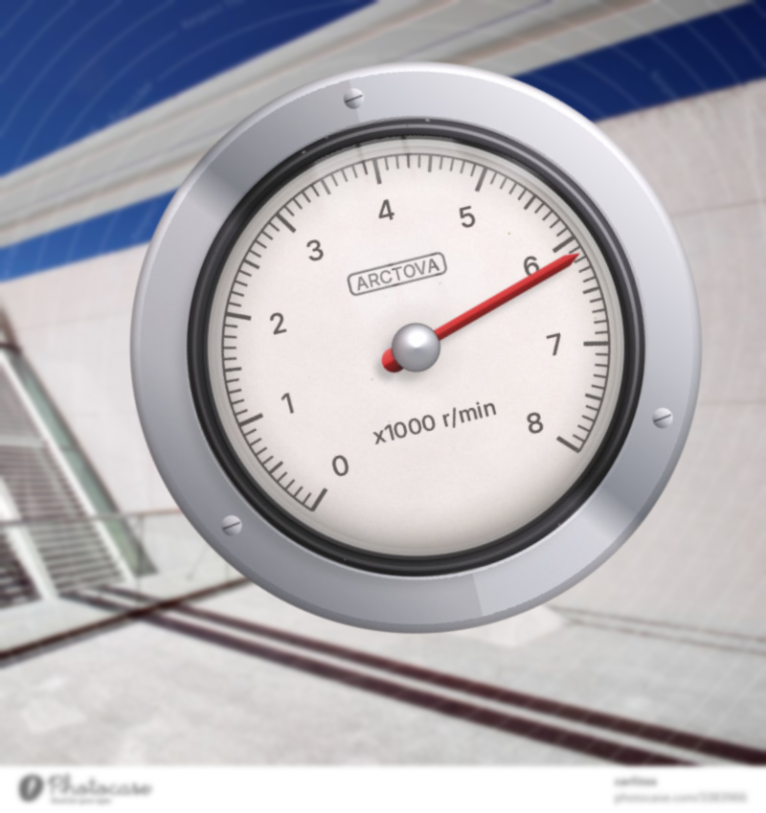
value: 6150 (rpm)
